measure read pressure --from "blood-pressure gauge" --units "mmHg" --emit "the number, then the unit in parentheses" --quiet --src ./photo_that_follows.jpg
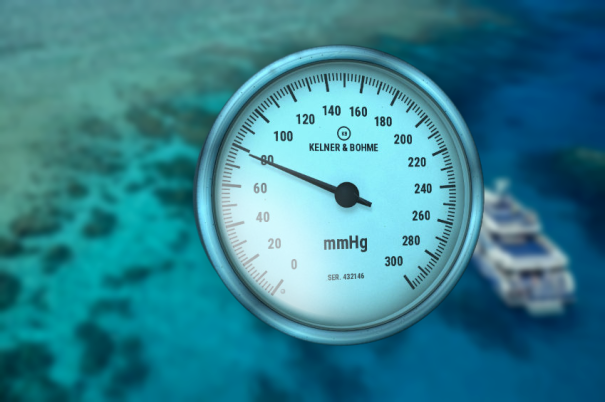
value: 78 (mmHg)
